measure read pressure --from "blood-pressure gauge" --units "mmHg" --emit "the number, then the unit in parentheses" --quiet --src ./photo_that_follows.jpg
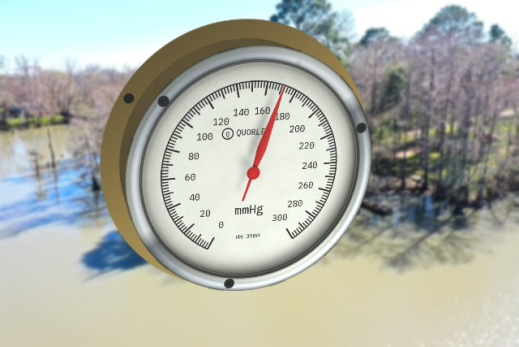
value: 170 (mmHg)
